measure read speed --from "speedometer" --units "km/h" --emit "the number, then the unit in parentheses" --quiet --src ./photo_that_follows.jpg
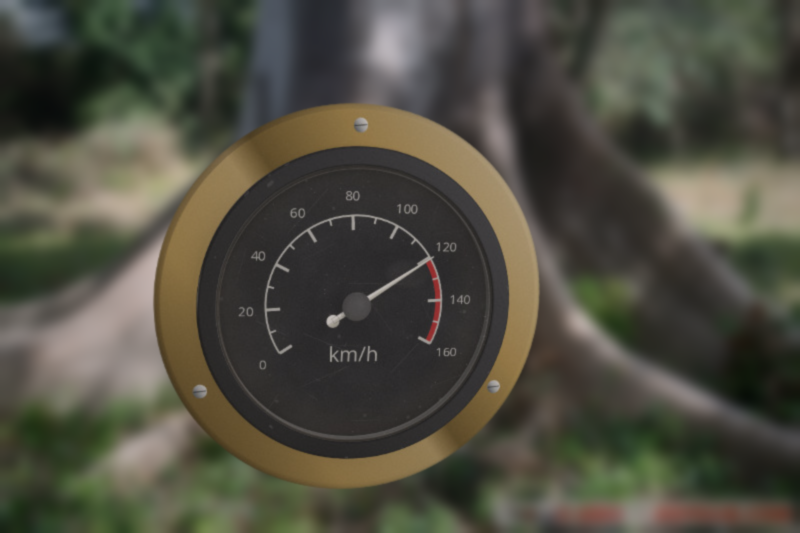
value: 120 (km/h)
